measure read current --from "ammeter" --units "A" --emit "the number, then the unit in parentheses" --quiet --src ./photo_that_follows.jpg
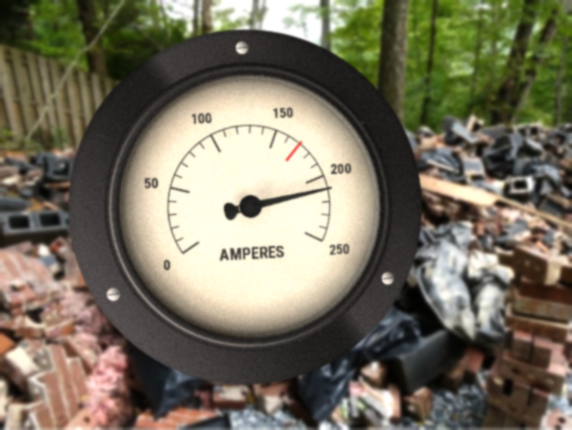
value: 210 (A)
